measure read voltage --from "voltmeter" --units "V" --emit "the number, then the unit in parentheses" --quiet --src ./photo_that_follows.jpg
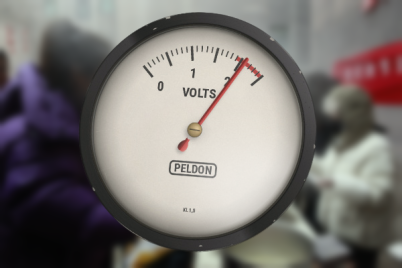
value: 2.1 (V)
